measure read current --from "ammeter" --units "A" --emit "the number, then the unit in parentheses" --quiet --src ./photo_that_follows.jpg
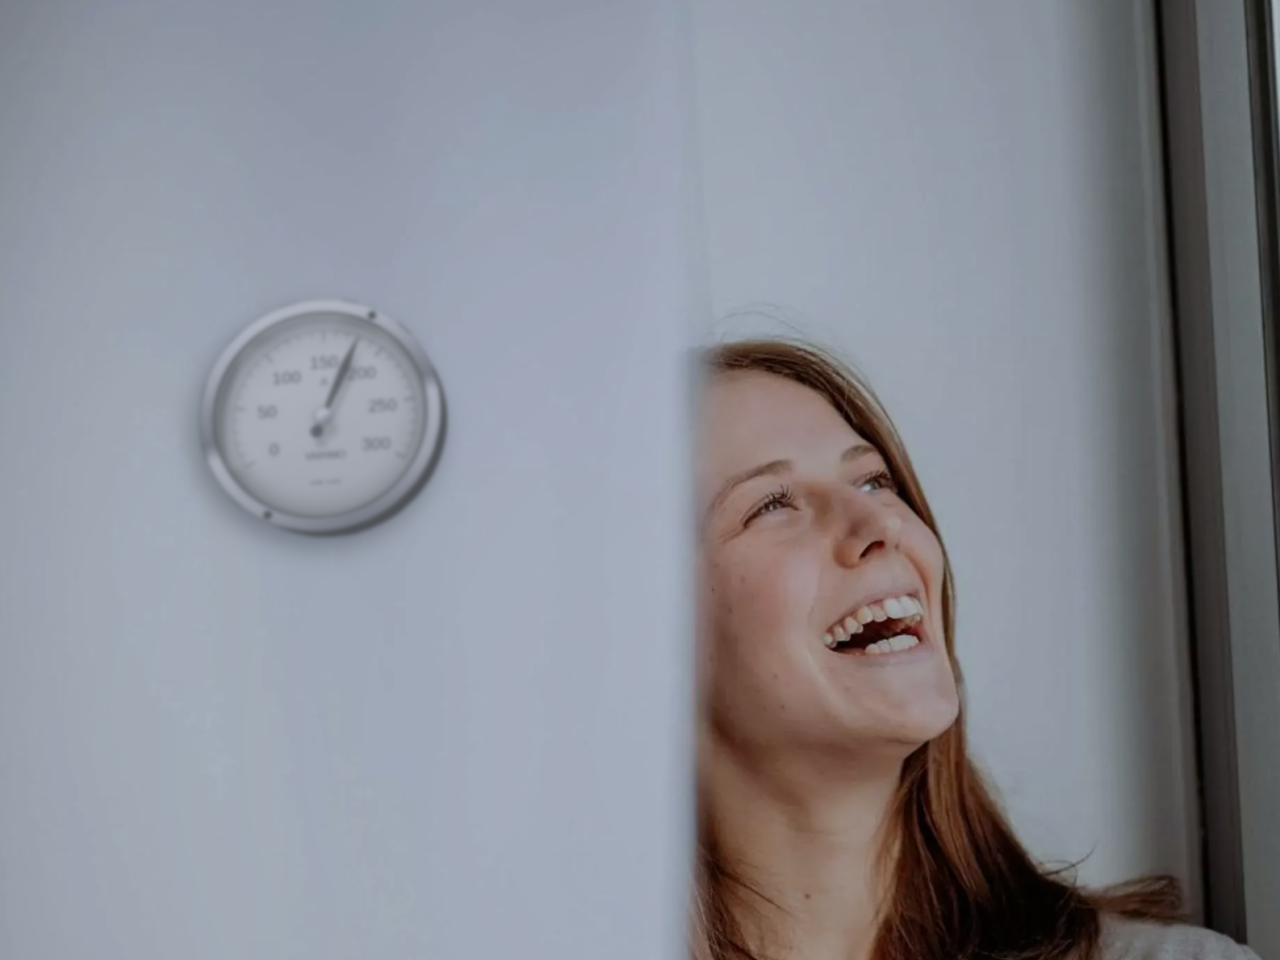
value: 180 (A)
